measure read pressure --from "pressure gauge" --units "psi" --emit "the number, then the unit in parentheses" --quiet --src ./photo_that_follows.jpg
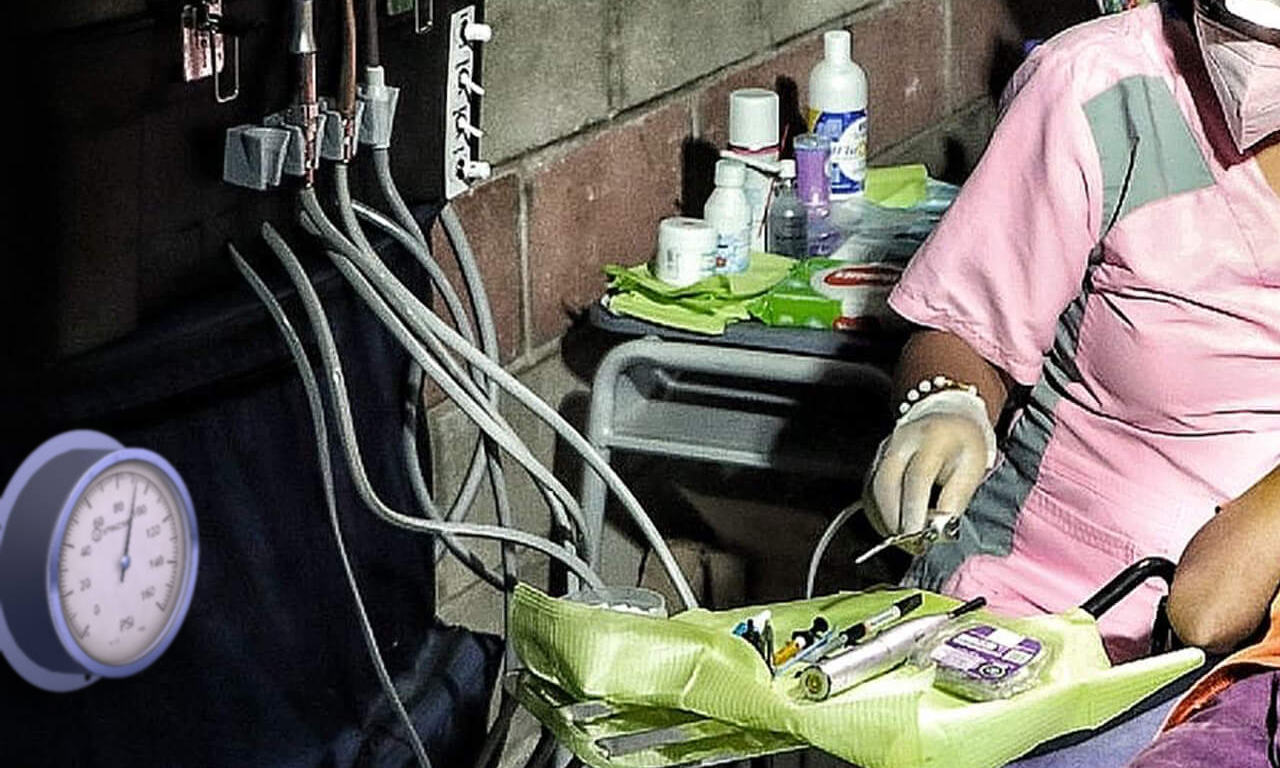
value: 90 (psi)
